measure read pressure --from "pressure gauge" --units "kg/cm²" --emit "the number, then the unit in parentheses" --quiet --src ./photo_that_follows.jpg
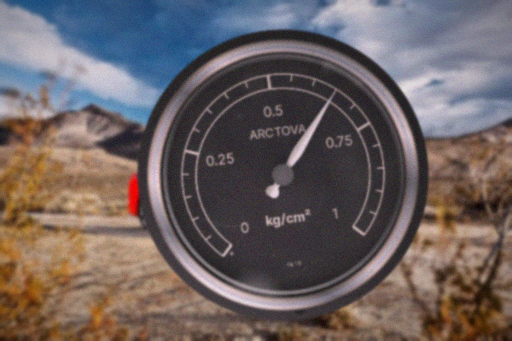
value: 0.65 (kg/cm²)
